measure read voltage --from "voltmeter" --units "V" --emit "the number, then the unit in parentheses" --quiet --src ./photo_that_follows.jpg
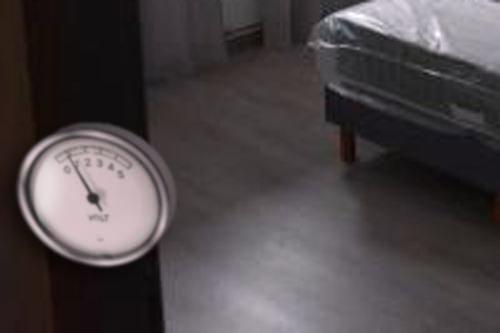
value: 1 (V)
